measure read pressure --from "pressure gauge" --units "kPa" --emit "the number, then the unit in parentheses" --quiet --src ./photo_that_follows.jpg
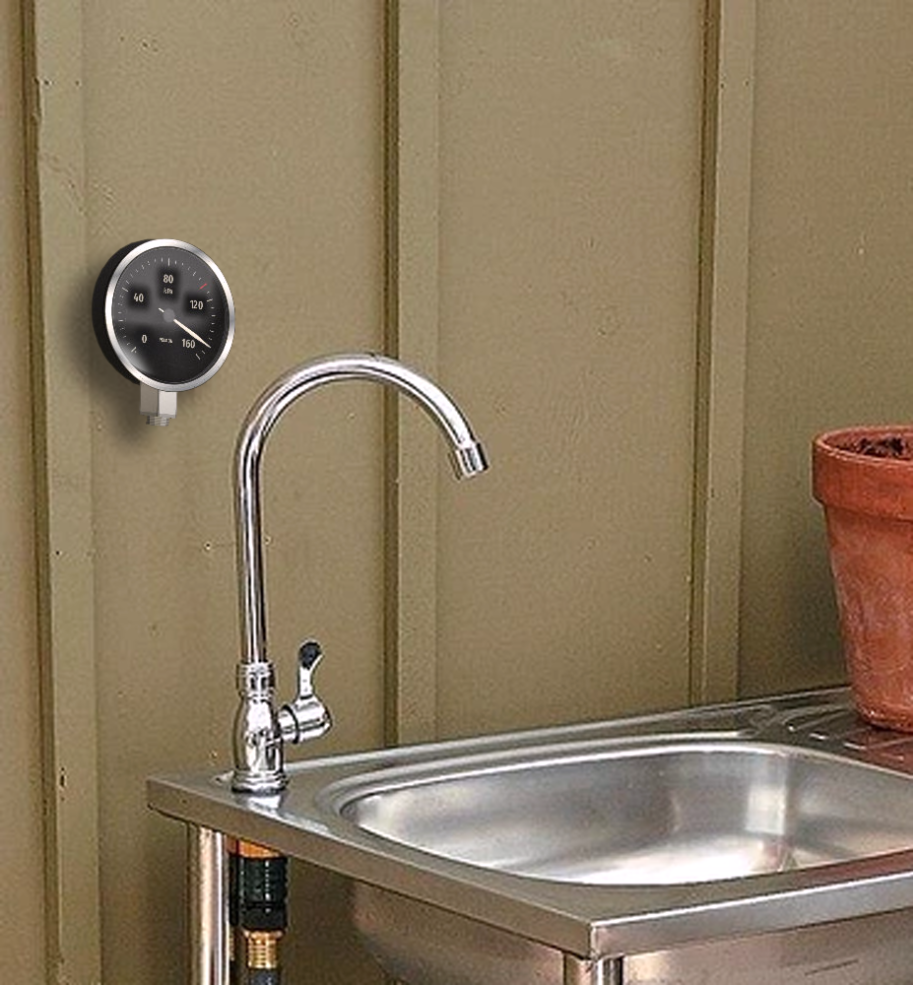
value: 150 (kPa)
